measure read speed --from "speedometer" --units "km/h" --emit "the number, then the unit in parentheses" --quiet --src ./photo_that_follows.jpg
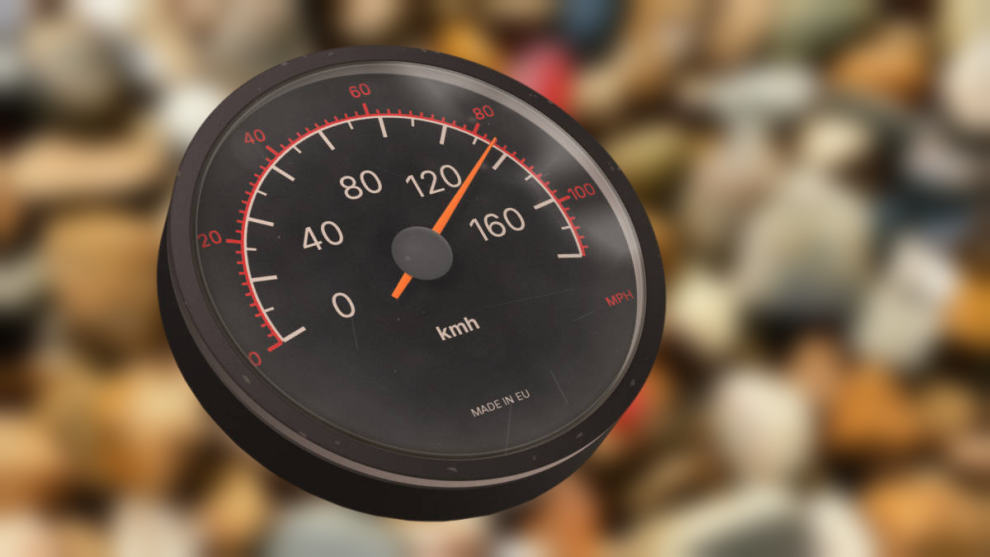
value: 135 (km/h)
